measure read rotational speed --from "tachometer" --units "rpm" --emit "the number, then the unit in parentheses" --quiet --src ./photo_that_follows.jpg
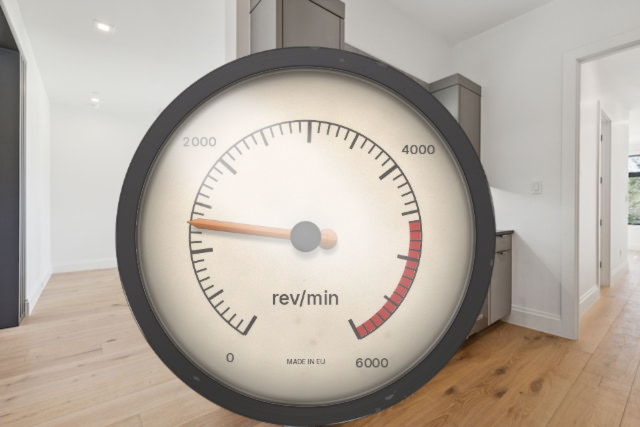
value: 1300 (rpm)
